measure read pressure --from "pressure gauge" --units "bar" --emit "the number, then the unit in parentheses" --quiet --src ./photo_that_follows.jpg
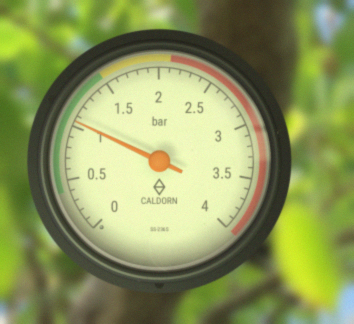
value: 1.05 (bar)
